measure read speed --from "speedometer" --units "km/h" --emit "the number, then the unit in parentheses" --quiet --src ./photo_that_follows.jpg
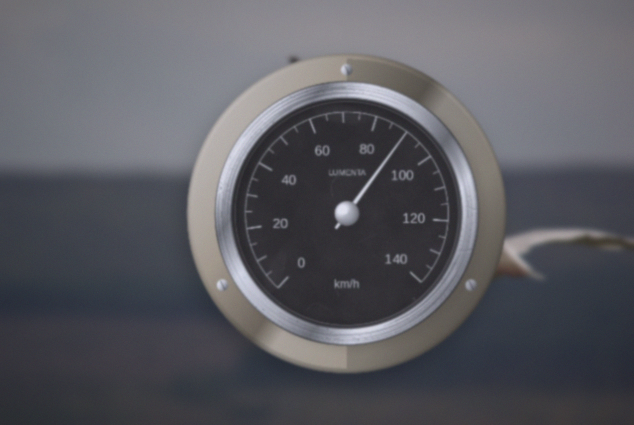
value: 90 (km/h)
